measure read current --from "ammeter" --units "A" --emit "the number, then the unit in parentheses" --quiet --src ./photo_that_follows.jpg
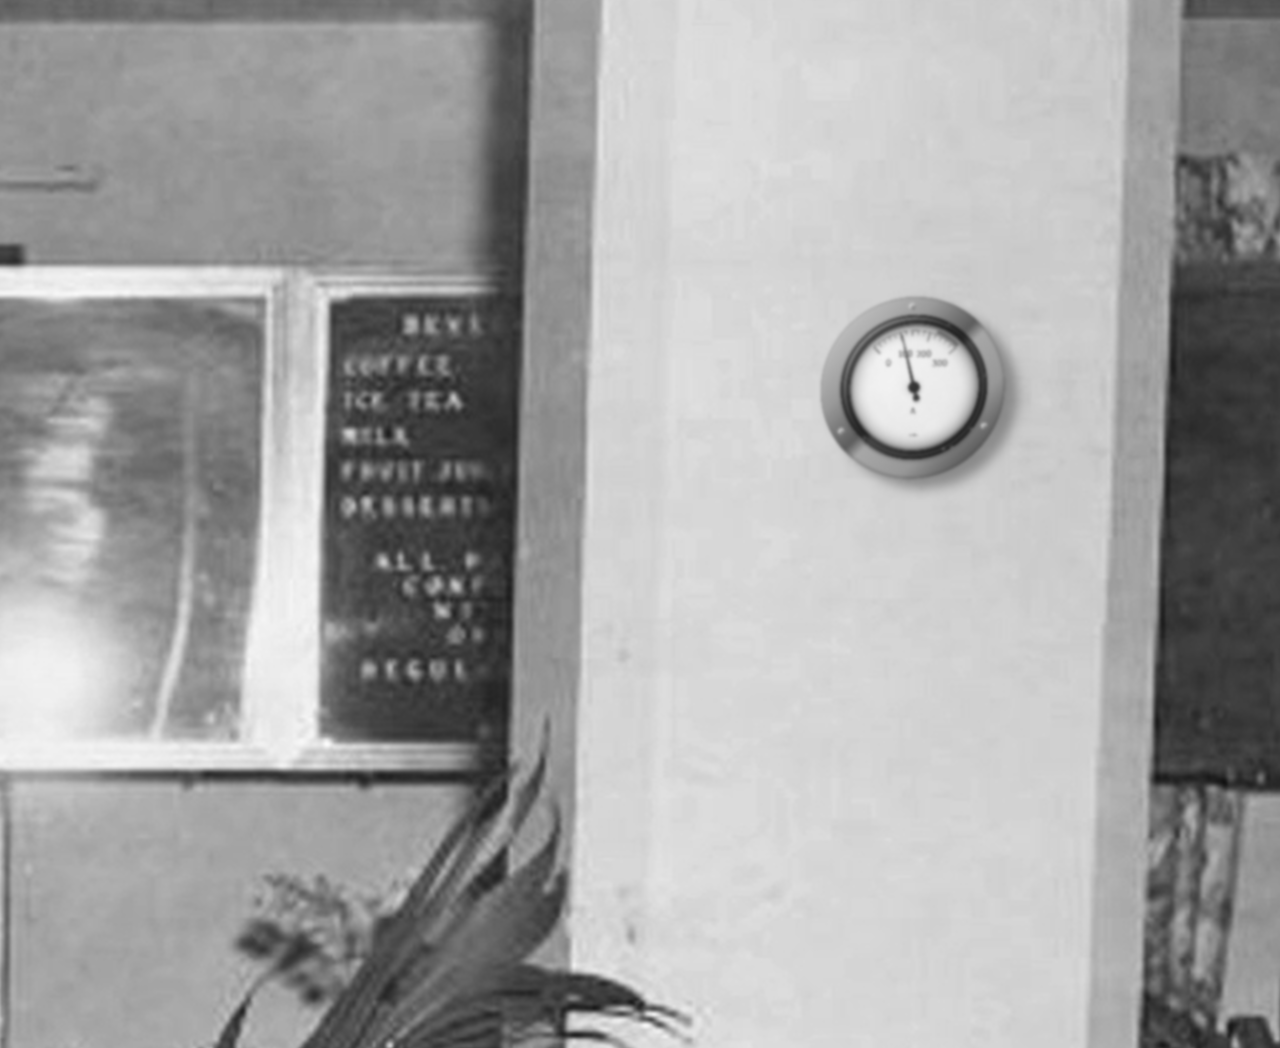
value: 100 (A)
